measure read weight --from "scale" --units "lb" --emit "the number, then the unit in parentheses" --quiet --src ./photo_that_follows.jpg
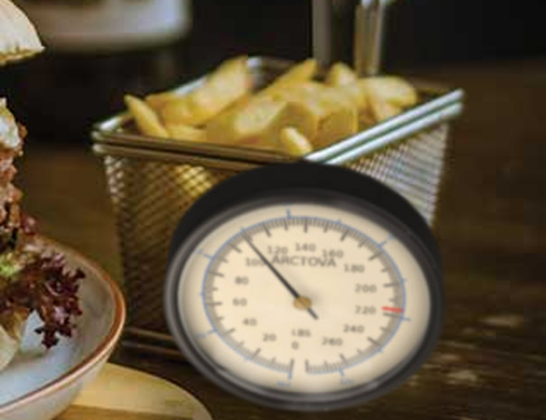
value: 110 (lb)
